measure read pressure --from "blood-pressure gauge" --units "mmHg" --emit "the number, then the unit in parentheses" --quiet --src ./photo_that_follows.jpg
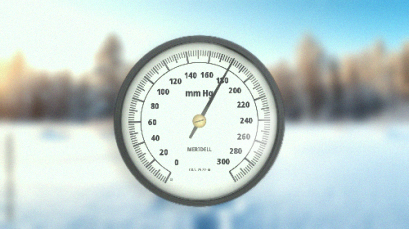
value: 180 (mmHg)
